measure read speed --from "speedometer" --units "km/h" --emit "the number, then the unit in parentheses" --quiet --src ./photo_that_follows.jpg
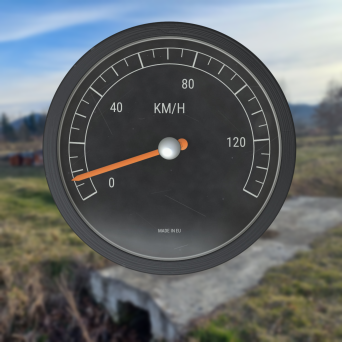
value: 7.5 (km/h)
